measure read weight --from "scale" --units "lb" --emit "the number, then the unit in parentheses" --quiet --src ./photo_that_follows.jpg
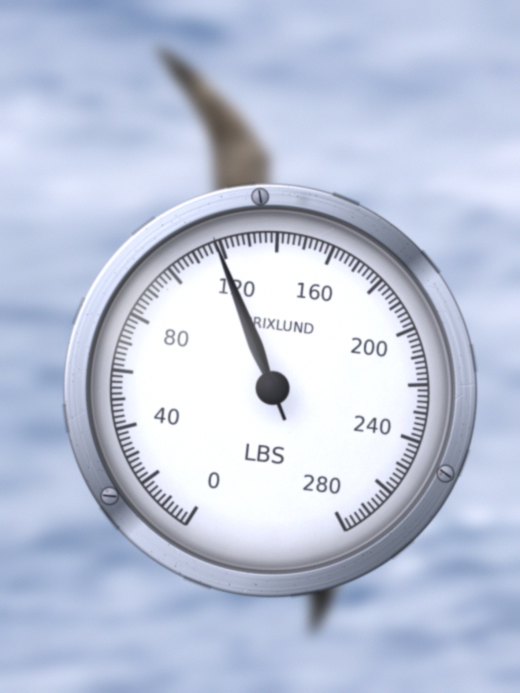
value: 118 (lb)
